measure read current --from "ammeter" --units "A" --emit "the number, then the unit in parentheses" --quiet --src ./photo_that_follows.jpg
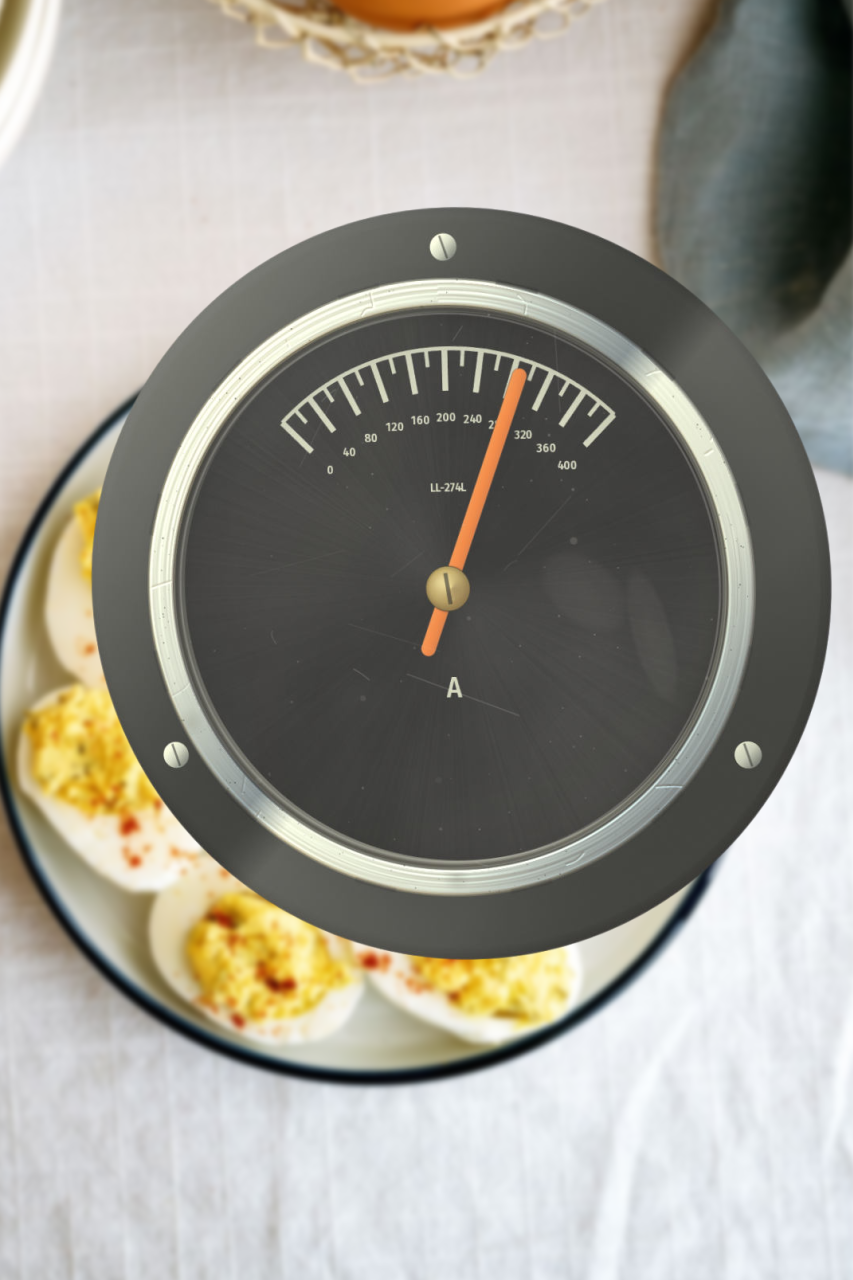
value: 290 (A)
